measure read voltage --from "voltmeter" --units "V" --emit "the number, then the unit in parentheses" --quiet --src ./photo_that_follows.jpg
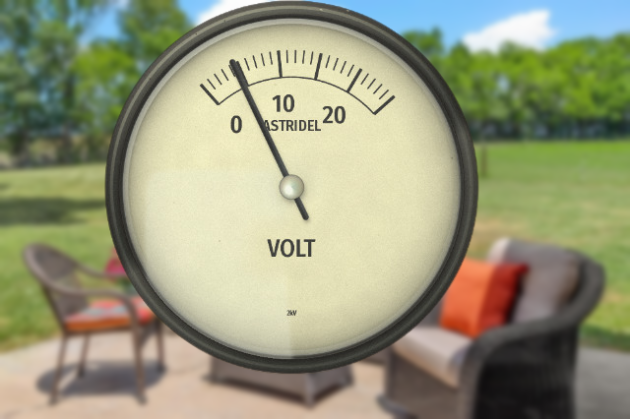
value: 4.5 (V)
